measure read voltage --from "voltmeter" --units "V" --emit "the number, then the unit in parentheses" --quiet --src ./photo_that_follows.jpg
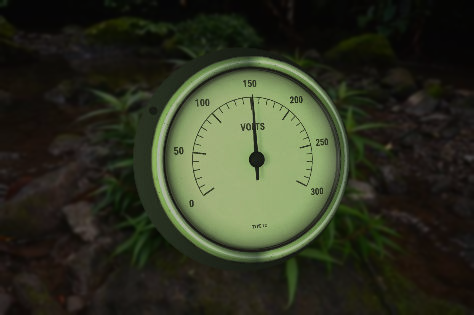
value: 150 (V)
